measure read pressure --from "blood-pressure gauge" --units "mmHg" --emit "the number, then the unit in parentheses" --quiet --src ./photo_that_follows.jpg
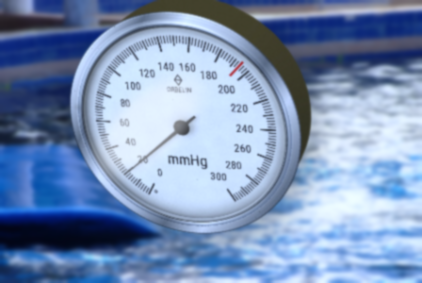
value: 20 (mmHg)
